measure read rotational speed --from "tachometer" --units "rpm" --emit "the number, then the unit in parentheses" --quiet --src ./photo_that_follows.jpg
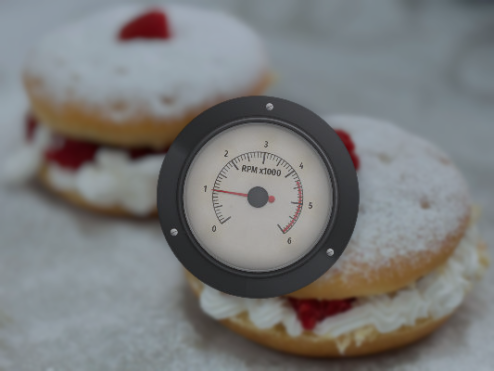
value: 1000 (rpm)
